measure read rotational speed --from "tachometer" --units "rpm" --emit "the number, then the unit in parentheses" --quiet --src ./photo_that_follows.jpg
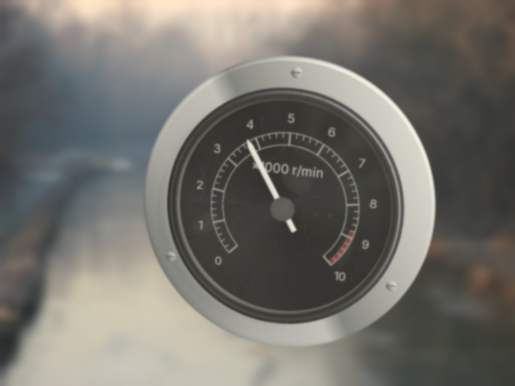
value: 3800 (rpm)
